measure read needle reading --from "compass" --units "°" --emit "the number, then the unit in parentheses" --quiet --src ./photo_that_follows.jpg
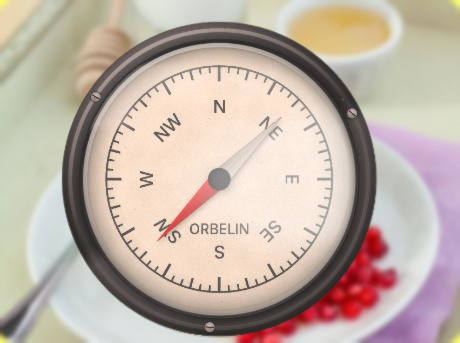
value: 225 (°)
